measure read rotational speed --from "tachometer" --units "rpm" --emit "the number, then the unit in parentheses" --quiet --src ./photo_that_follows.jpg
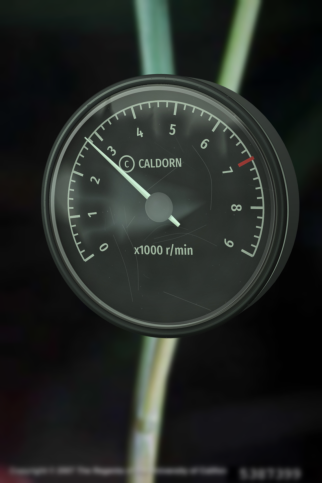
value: 2800 (rpm)
